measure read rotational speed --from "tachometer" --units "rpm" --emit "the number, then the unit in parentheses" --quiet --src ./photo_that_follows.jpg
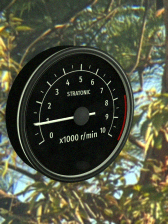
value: 1000 (rpm)
